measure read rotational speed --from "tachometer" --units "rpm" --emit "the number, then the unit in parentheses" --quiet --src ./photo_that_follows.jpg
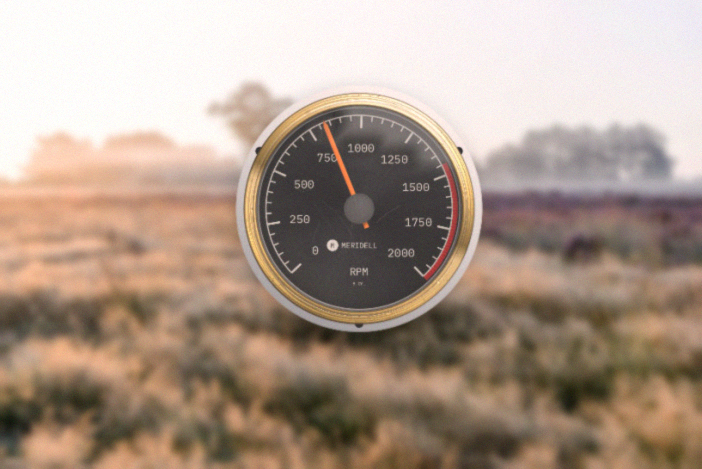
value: 825 (rpm)
